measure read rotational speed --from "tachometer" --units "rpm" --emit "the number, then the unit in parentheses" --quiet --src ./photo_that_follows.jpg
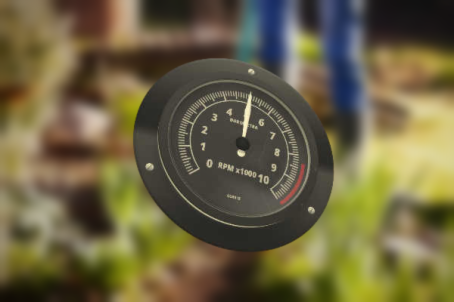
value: 5000 (rpm)
